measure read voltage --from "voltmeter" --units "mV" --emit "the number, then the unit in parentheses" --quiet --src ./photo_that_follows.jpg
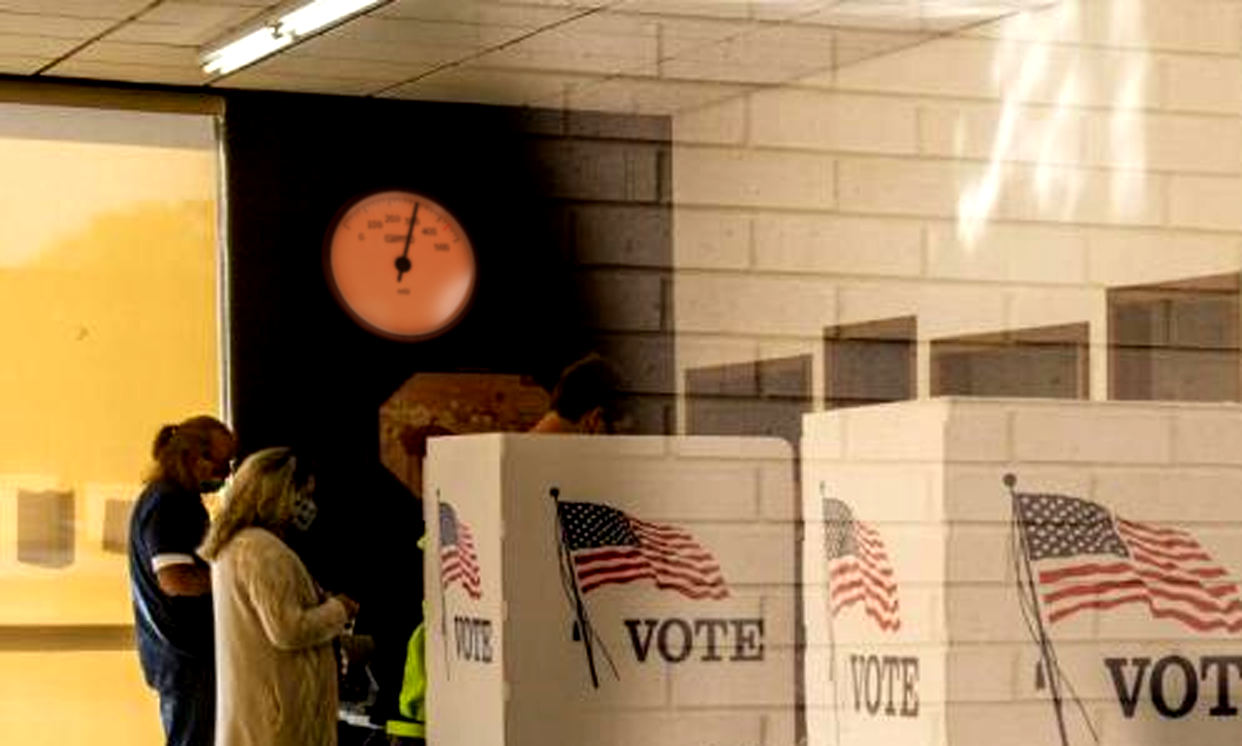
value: 300 (mV)
